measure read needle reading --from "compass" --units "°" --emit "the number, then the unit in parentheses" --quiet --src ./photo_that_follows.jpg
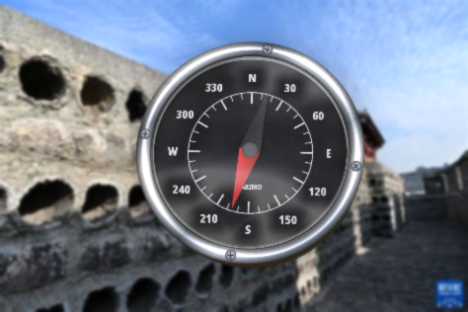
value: 195 (°)
